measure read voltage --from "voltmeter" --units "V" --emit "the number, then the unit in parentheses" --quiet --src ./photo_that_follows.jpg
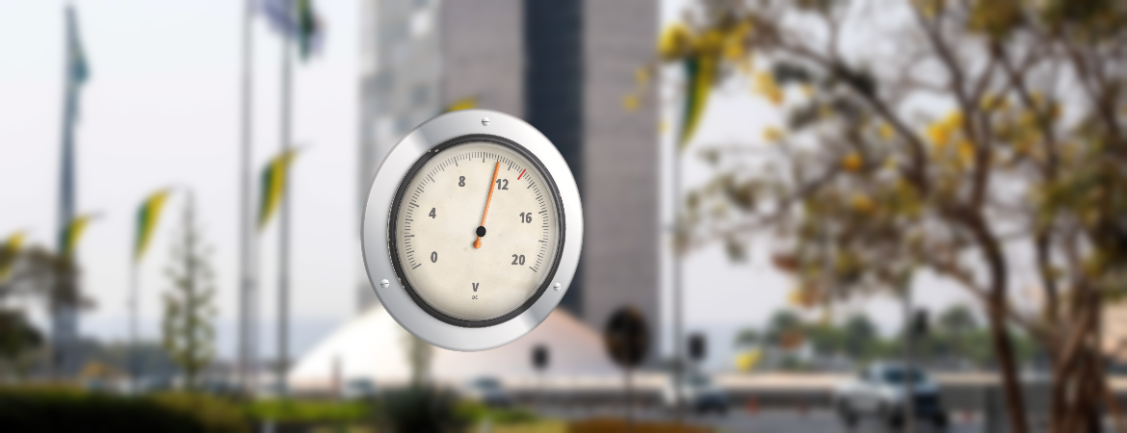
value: 11 (V)
